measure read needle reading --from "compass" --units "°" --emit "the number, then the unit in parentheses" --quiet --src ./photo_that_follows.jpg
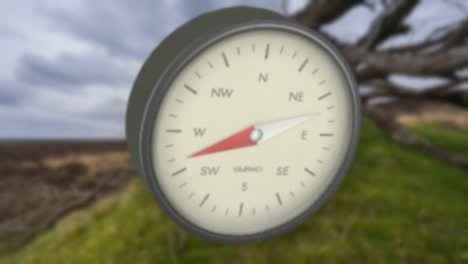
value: 250 (°)
